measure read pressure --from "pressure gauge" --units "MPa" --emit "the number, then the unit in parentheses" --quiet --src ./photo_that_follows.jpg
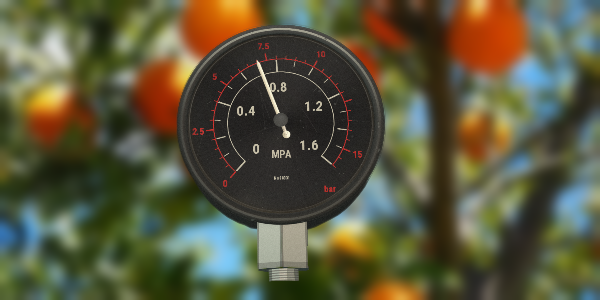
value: 0.7 (MPa)
